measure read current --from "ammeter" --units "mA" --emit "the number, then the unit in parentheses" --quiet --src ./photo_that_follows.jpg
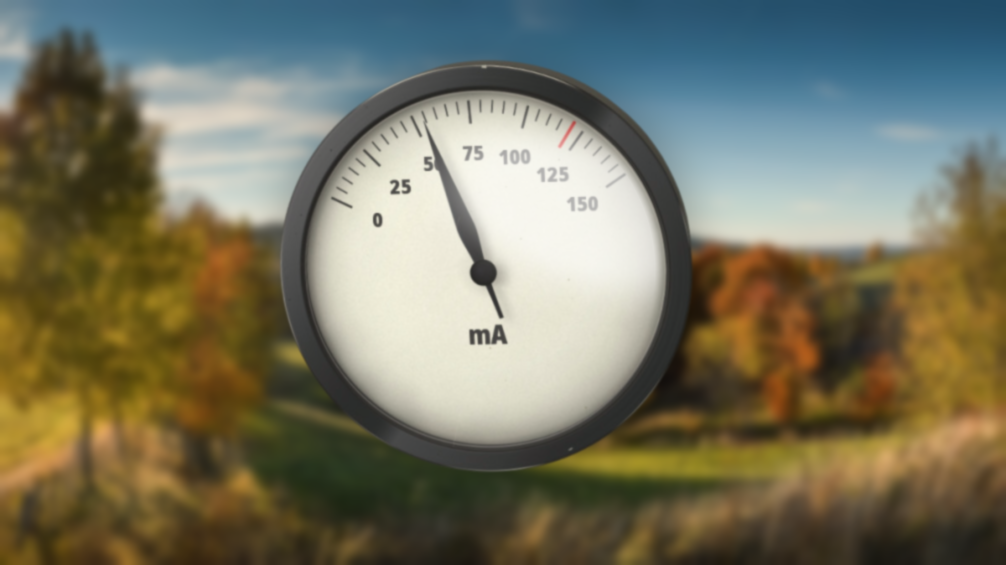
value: 55 (mA)
